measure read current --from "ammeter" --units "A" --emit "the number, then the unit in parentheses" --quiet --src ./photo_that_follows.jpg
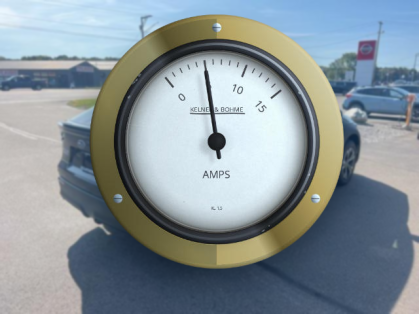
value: 5 (A)
